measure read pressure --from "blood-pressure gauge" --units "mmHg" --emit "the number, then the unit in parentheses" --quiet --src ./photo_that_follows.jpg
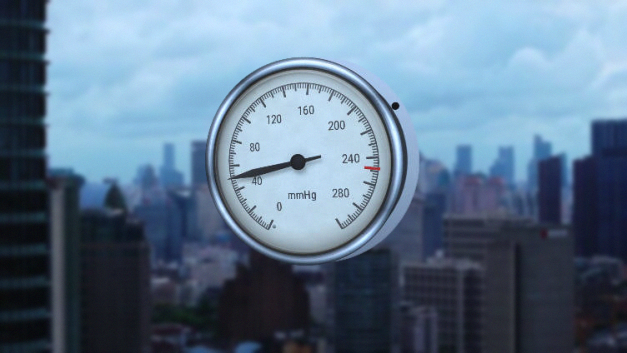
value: 50 (mmHg)
